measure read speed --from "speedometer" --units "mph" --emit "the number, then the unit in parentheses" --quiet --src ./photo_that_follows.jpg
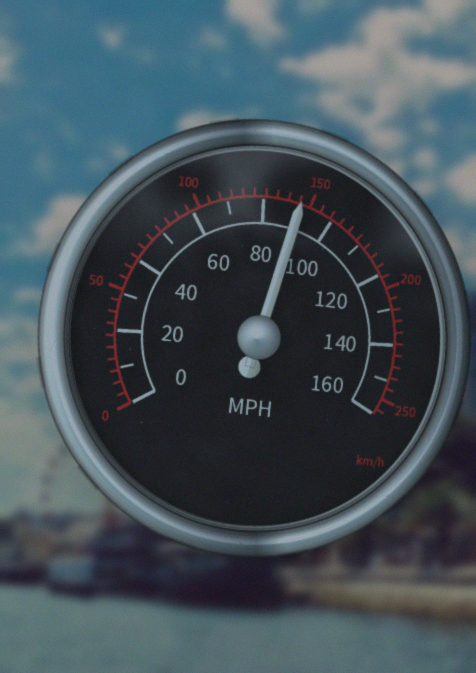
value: 90 (mph)
